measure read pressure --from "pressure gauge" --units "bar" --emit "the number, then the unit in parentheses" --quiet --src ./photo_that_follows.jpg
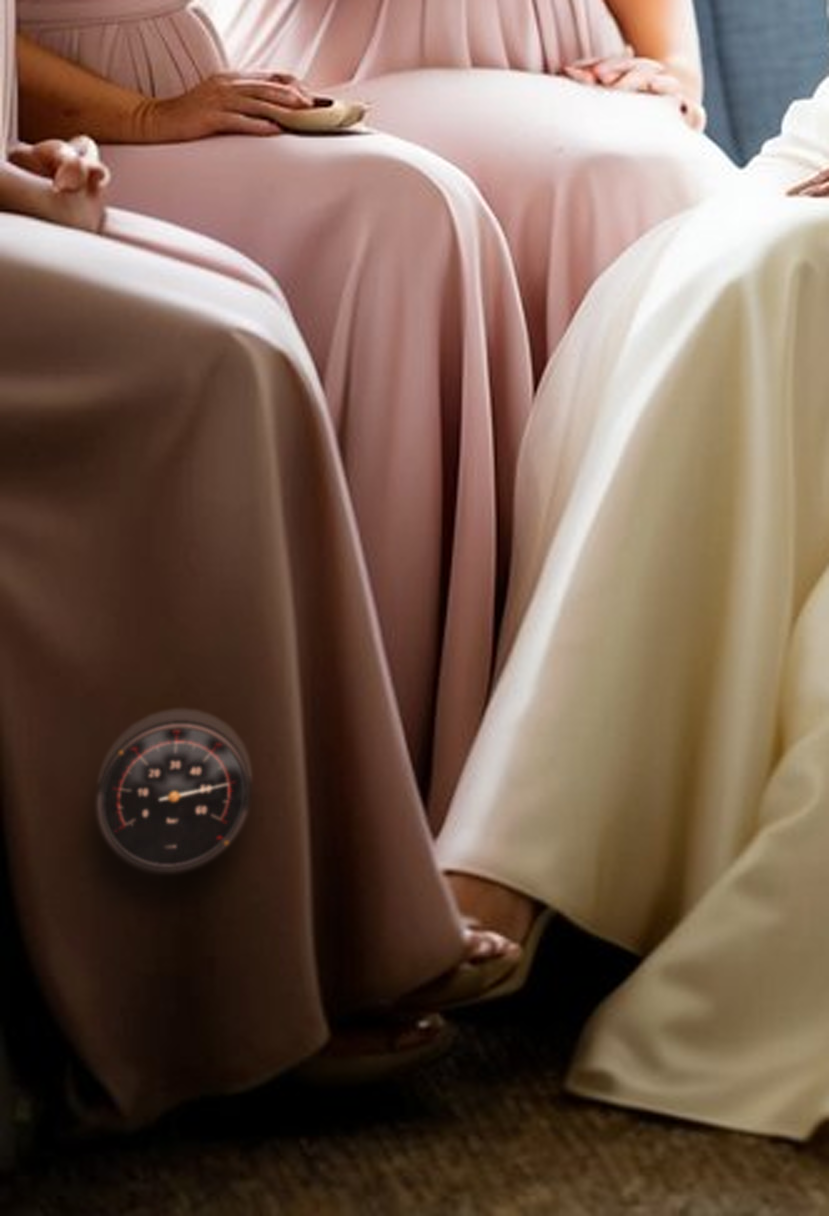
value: 50 (bar)
